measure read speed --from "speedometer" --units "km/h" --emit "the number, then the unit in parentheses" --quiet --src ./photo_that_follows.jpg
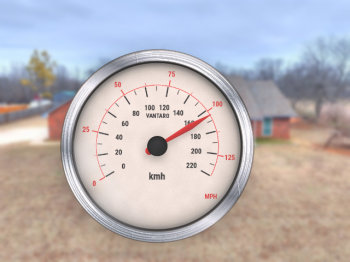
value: 165 (km/h)
